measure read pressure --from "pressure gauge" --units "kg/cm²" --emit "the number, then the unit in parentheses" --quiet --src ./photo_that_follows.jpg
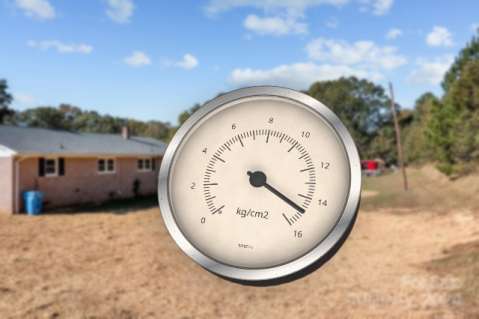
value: 15 (kg/cm²)
